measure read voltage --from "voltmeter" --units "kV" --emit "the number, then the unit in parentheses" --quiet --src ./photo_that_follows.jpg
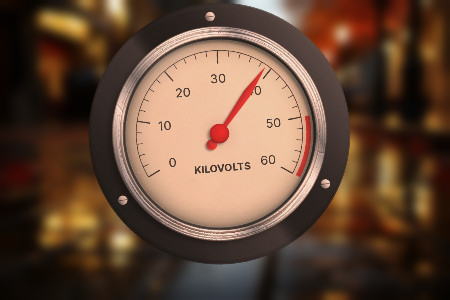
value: 39 (kV)
